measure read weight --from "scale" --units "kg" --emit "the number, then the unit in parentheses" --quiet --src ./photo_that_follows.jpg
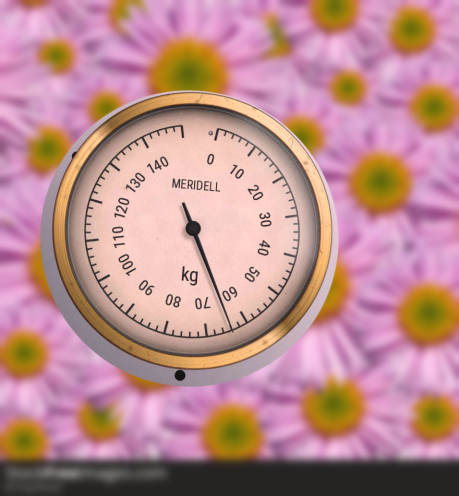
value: 64 (kg)
